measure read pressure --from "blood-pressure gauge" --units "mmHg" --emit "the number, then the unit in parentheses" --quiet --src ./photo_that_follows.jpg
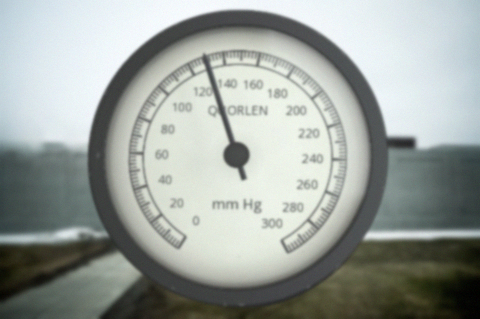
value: 130 (mmHg)
